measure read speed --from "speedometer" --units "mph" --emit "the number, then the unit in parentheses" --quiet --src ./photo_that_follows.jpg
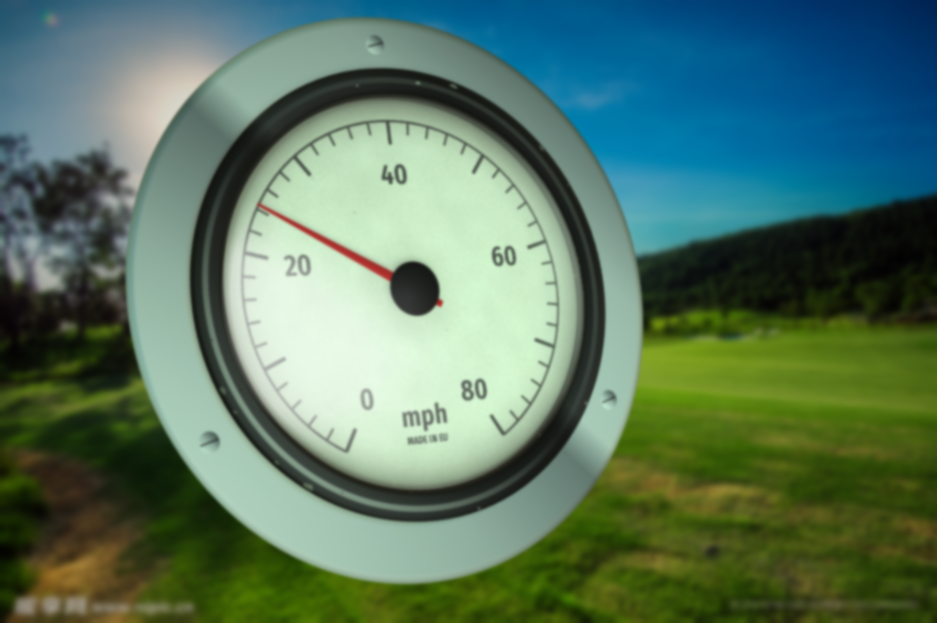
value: 24 (mph)
